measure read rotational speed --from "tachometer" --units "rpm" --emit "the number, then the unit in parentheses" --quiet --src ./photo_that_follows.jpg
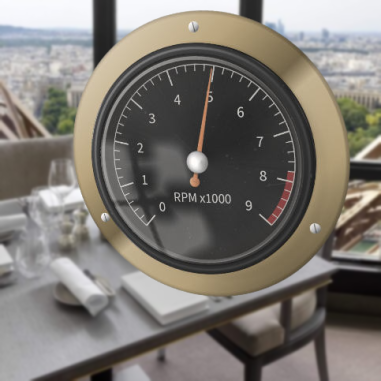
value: 5000 (rpm)
